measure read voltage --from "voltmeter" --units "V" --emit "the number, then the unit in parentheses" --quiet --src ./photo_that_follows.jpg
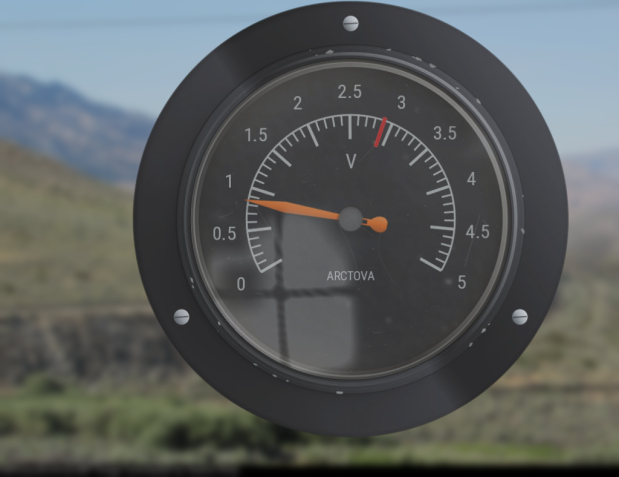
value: 0.85 (V)
